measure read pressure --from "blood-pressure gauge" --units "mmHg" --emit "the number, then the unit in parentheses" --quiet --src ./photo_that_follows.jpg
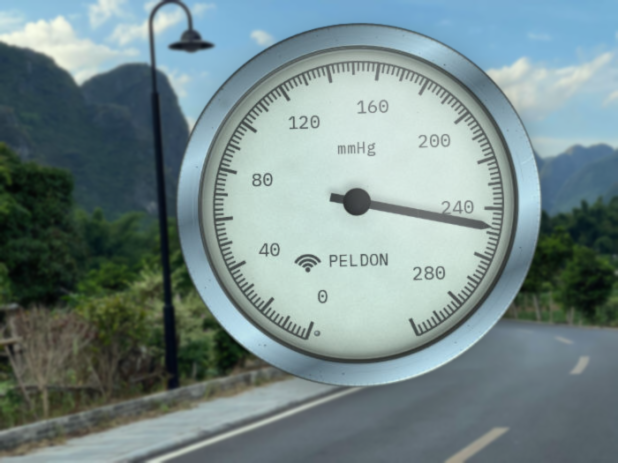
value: 248 (mmHg)
